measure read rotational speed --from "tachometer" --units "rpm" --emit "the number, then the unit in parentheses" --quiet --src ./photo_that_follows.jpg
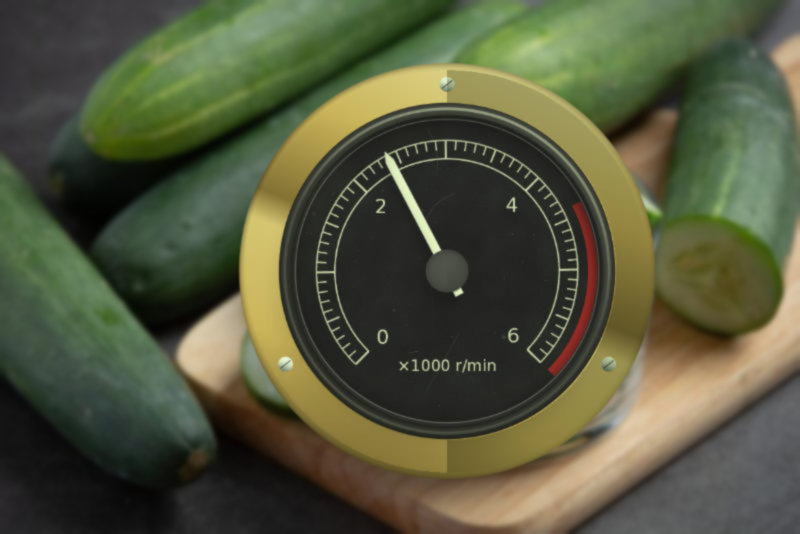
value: 2400 (rpm)
